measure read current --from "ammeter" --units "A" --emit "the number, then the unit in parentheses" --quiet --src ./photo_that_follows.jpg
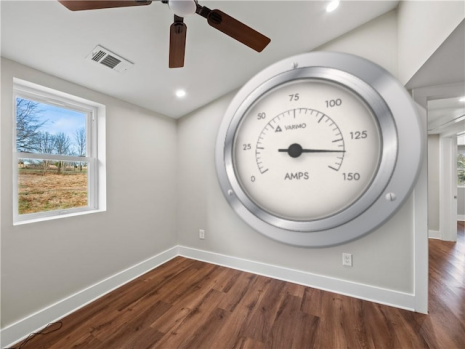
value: 135 (A)
